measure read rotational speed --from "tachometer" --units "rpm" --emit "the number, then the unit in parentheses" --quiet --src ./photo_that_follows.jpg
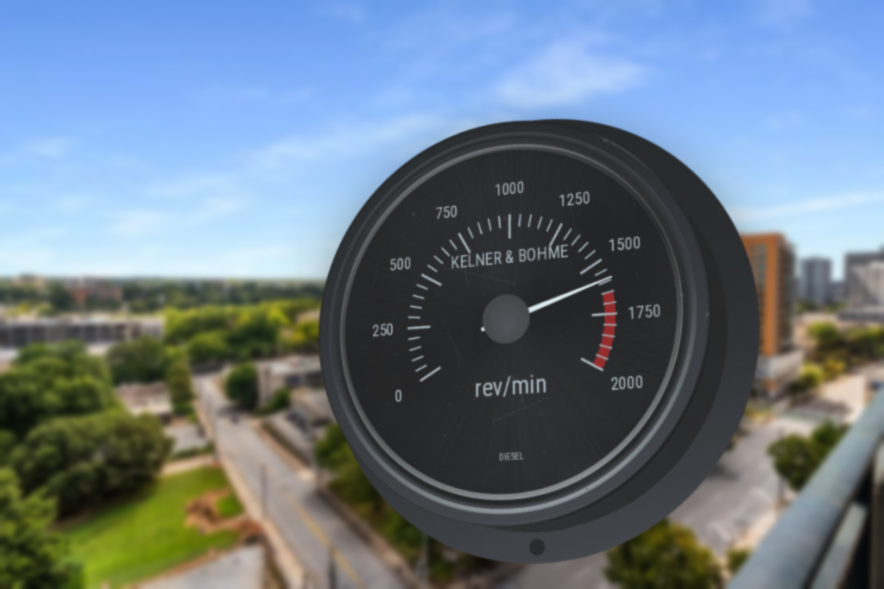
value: 1600 (rpm)
